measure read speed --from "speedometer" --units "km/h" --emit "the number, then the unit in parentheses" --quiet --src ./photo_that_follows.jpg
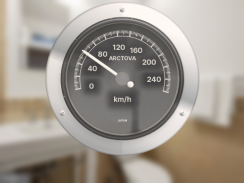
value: 60 (km/h)
